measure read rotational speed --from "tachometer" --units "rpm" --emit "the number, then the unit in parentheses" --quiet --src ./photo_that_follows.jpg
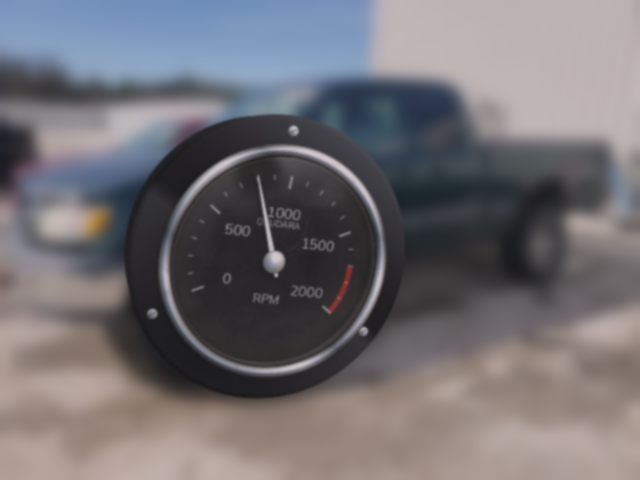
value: 800 (rpm)
